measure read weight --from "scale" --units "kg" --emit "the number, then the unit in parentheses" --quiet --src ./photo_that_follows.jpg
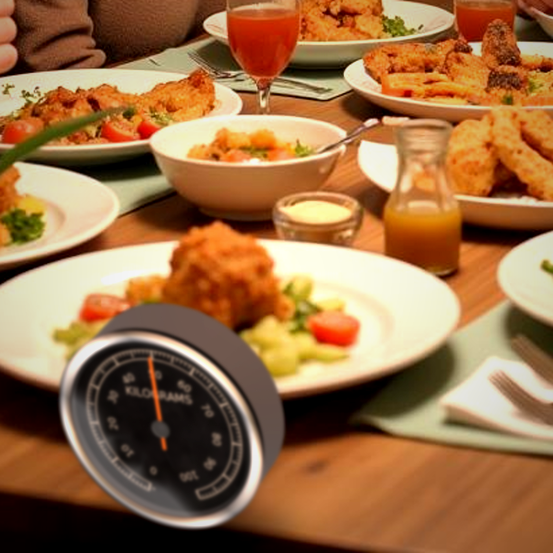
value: 50 (kg)
